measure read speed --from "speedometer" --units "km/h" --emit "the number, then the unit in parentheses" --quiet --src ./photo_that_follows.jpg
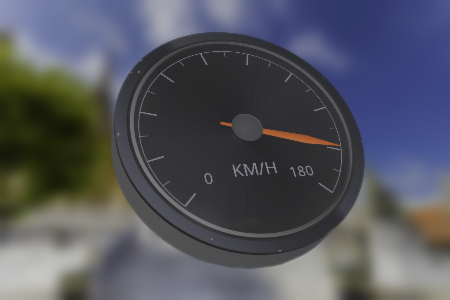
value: 160 (km/h)
